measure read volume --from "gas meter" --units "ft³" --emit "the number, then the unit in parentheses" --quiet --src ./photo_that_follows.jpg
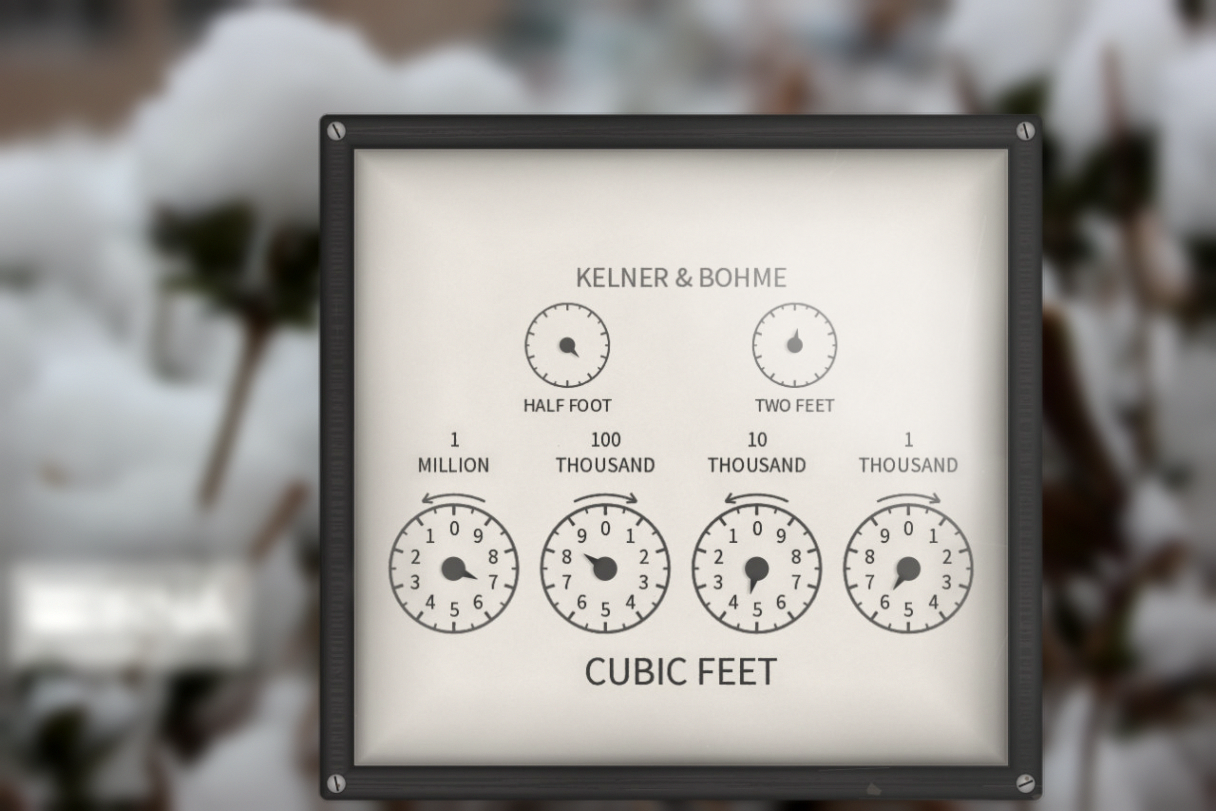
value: 684600 (ft³)
